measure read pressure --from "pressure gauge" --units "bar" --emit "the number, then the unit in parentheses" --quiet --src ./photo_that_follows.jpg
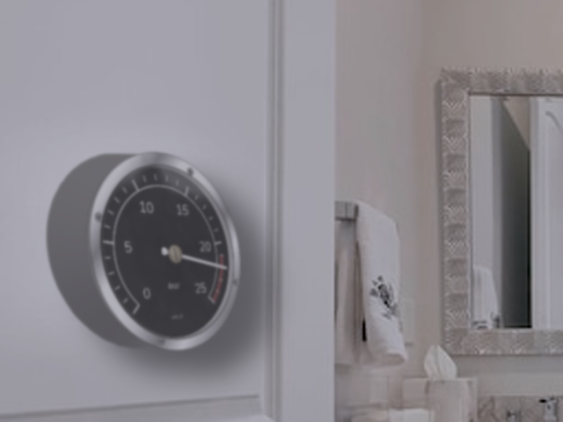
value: 22 (bar)
